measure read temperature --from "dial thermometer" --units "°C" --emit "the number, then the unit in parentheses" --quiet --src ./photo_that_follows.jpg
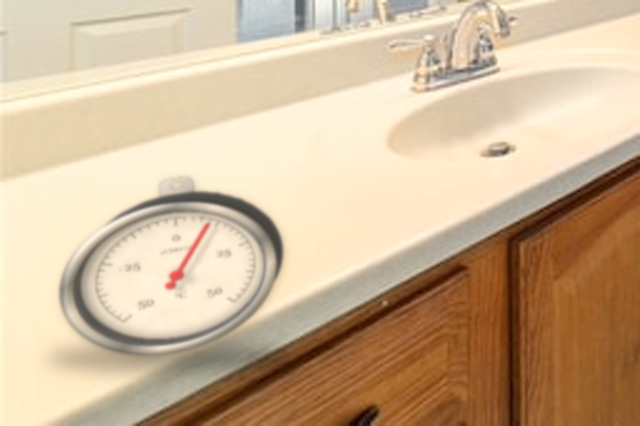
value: 10 (°C)
